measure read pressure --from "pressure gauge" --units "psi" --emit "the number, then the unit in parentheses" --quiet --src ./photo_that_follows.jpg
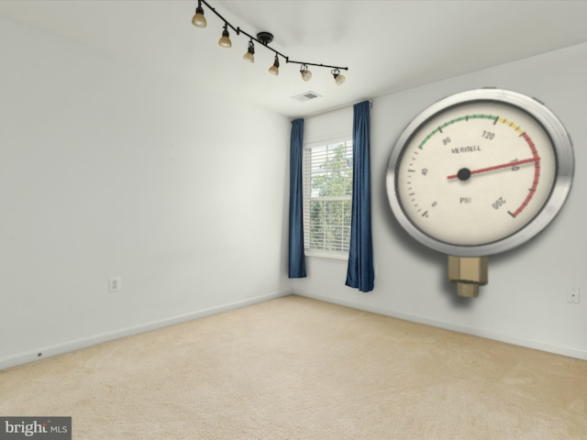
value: 160 (psi)
